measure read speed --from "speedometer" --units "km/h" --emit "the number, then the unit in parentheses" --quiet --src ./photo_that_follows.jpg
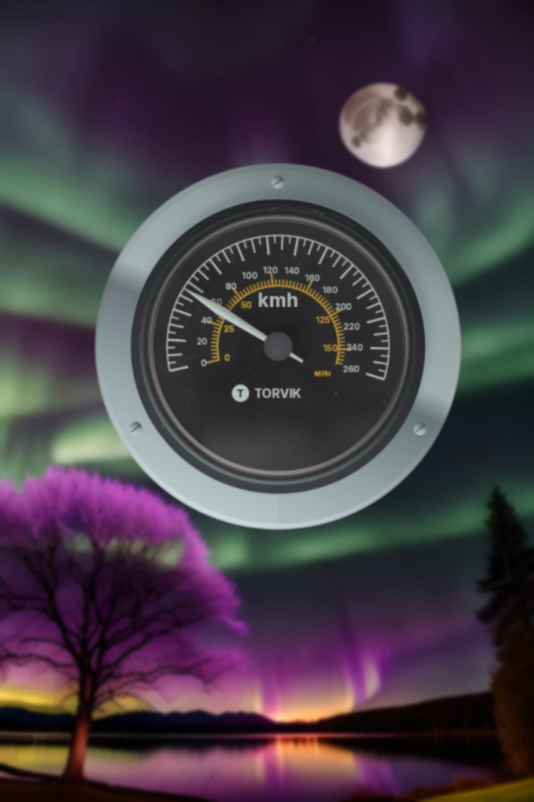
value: 55 (km/h)
